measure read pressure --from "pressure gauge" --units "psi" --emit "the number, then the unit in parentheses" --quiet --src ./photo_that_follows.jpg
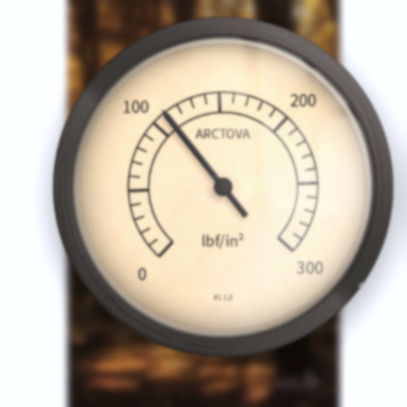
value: 110 (psi)
